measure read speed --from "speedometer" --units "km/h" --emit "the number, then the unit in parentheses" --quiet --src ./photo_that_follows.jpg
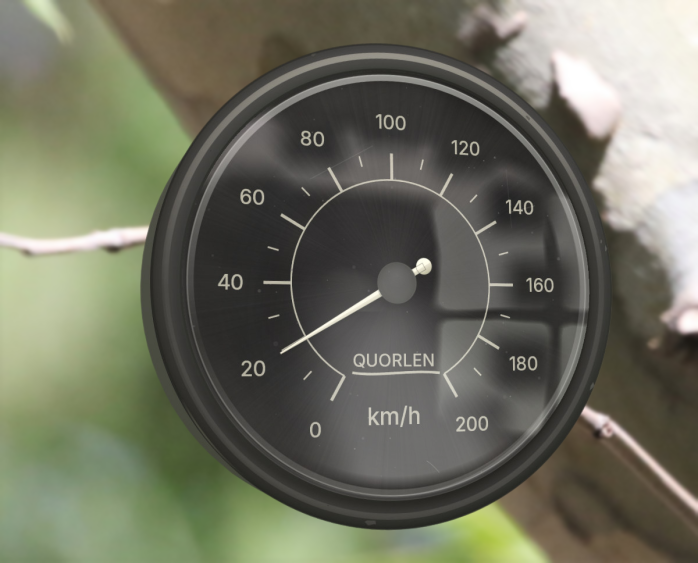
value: 20 (km/h)
